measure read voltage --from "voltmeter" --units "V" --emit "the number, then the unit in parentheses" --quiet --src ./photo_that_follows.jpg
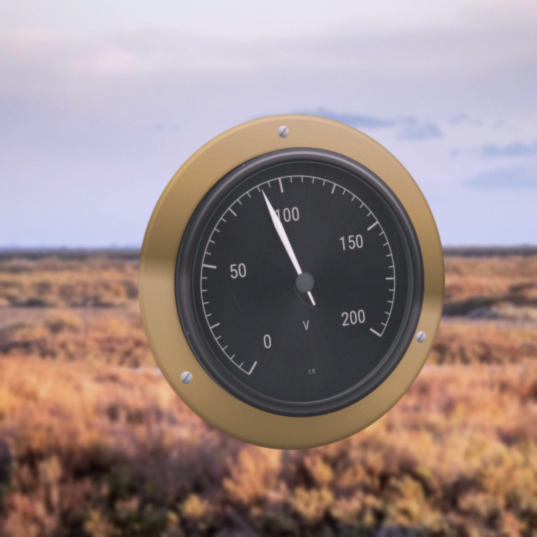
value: 90 (V)
